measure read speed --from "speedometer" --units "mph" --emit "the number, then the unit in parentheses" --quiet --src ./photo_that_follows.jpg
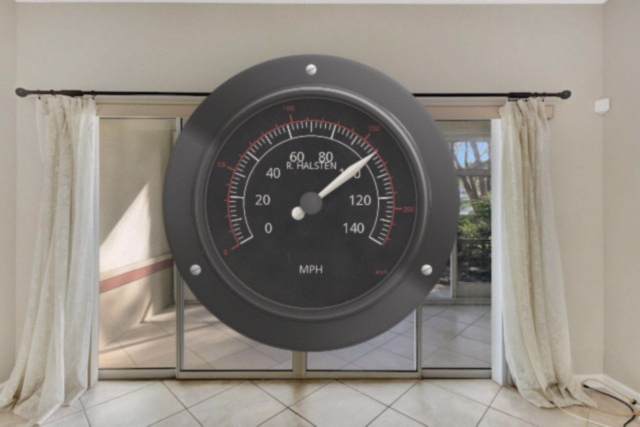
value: 100 (mph)
